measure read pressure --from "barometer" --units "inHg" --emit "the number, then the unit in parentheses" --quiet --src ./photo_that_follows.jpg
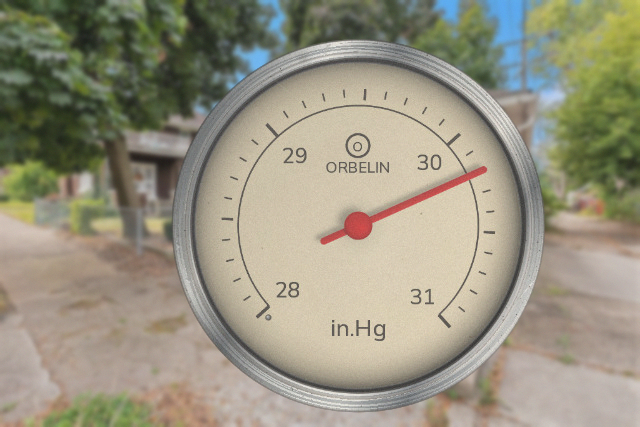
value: 30.2 (inHg)
